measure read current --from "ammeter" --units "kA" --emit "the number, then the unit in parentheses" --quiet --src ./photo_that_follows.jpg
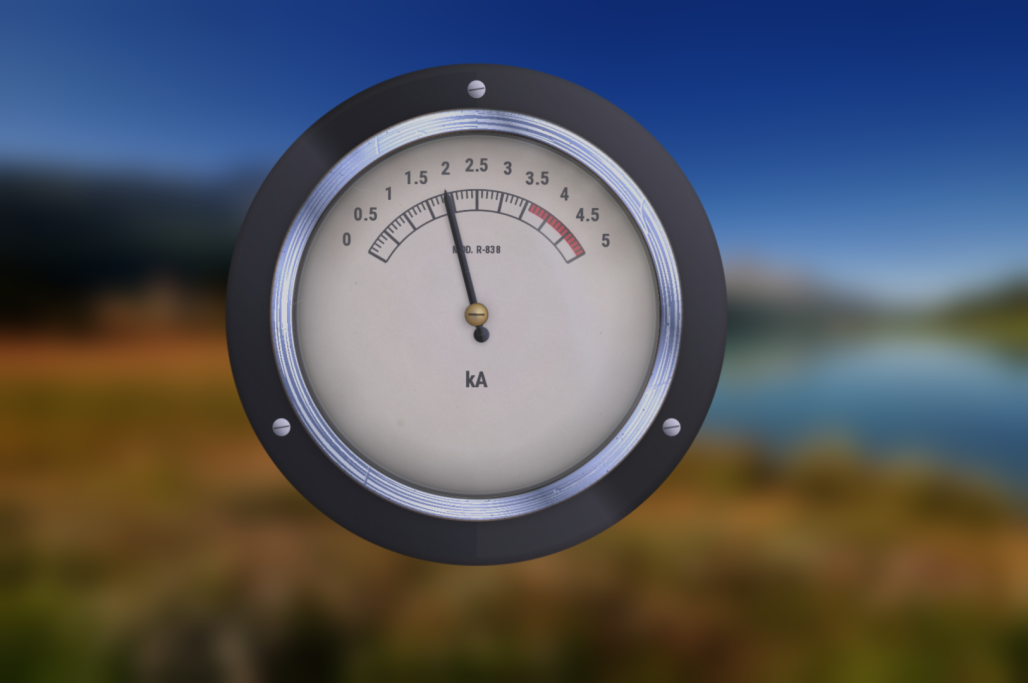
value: 1.9 (kA)
